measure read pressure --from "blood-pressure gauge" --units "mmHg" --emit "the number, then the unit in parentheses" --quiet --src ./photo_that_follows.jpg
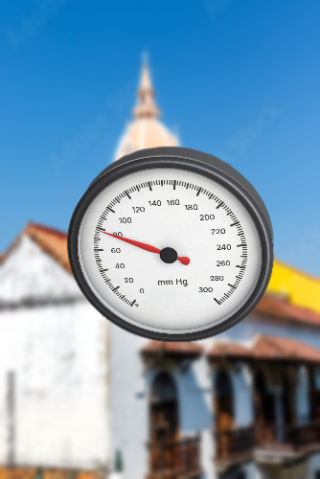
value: 80 (mmHg)
